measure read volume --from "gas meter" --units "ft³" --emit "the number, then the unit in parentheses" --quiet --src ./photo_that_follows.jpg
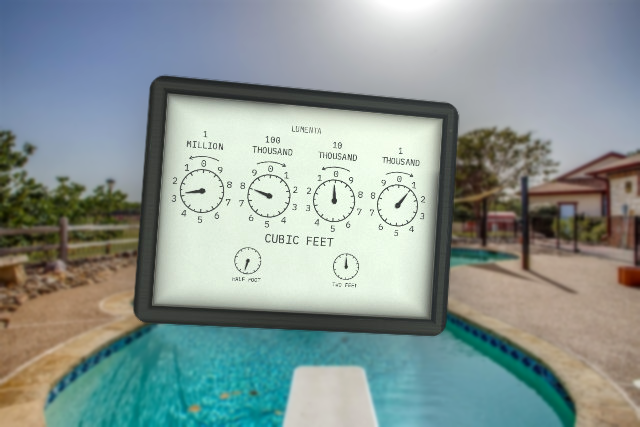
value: 280100 (ft³)
